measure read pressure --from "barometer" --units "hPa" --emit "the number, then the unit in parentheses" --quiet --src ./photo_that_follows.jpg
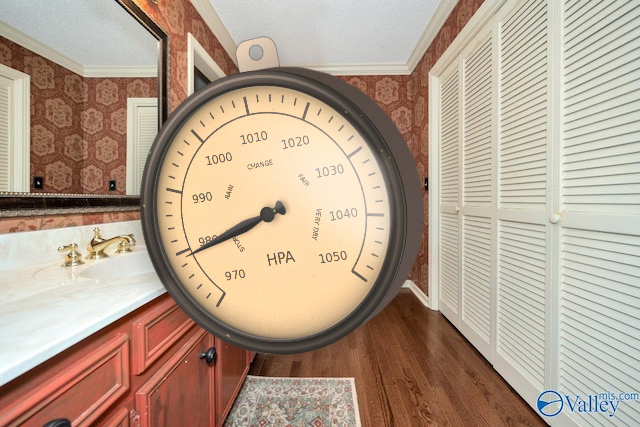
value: 979 (hPa)
